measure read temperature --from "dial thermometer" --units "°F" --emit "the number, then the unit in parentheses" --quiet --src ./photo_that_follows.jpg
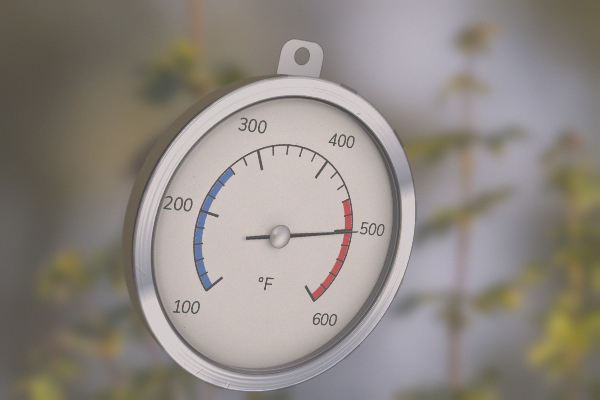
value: 500 (°F)
